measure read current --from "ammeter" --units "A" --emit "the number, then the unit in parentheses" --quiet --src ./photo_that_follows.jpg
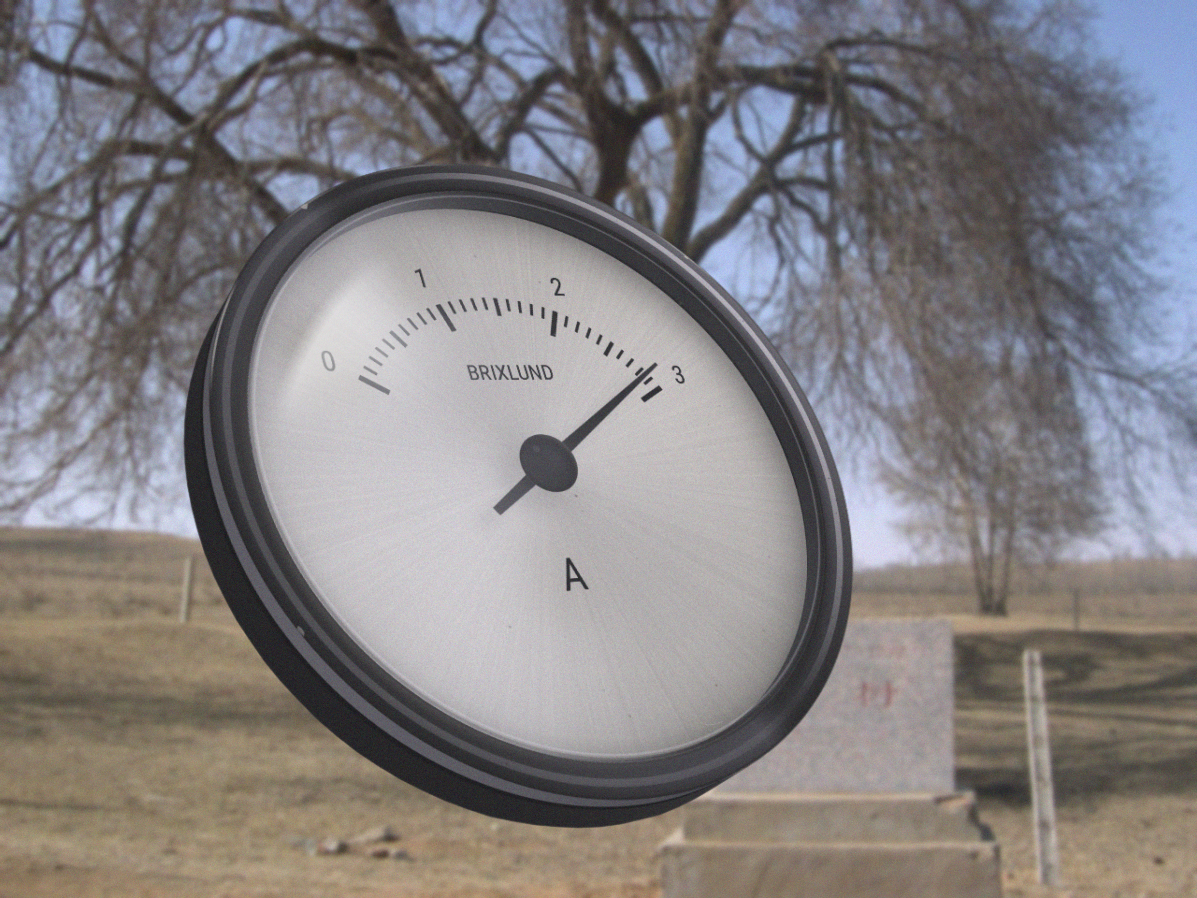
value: 2.85 (A)
